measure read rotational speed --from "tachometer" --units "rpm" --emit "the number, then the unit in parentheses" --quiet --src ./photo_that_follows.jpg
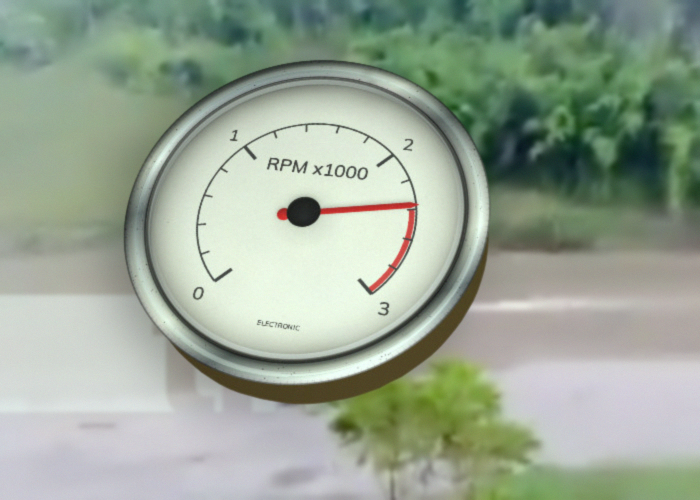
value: 2400 (rpm)
